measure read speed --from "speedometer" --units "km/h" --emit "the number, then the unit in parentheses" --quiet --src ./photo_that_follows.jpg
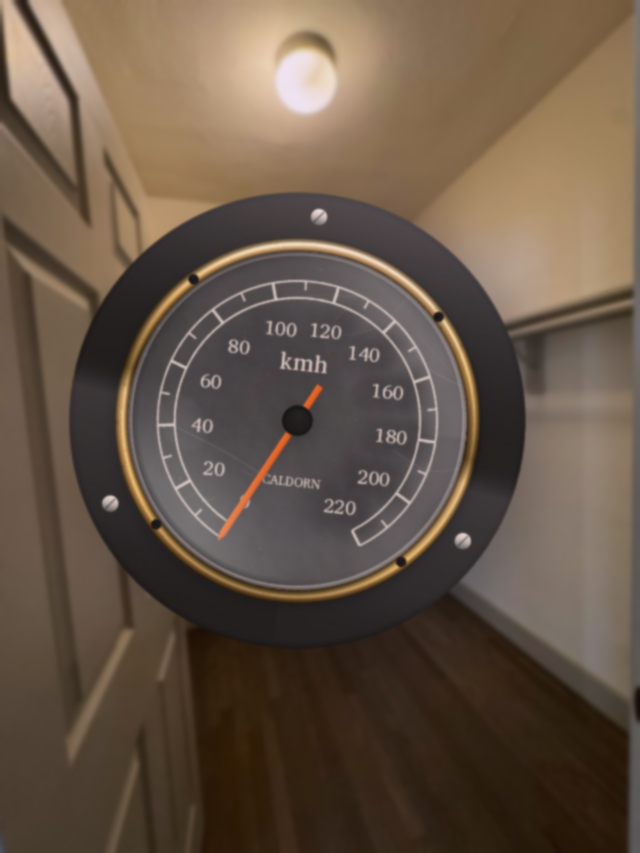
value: 0 (km/h)
